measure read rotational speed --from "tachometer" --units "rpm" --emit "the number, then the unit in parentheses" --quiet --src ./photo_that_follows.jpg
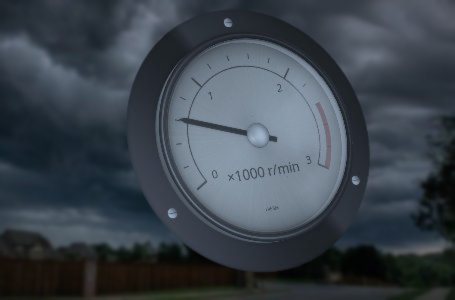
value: 600 (rpm)
